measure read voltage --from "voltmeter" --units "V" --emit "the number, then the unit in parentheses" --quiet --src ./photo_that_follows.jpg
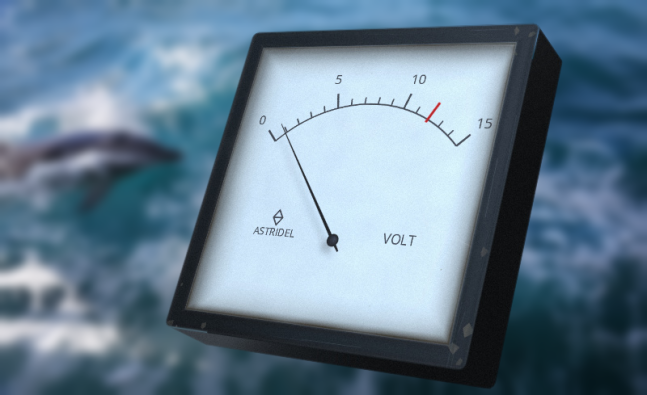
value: 1 (V)
